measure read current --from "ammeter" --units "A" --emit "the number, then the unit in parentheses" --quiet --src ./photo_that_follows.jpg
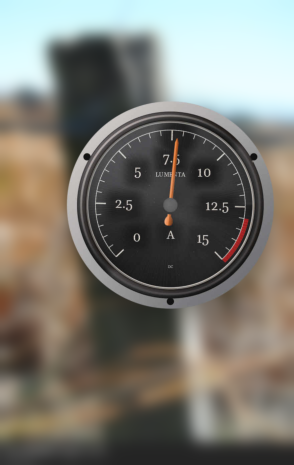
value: 7.75 (A)
